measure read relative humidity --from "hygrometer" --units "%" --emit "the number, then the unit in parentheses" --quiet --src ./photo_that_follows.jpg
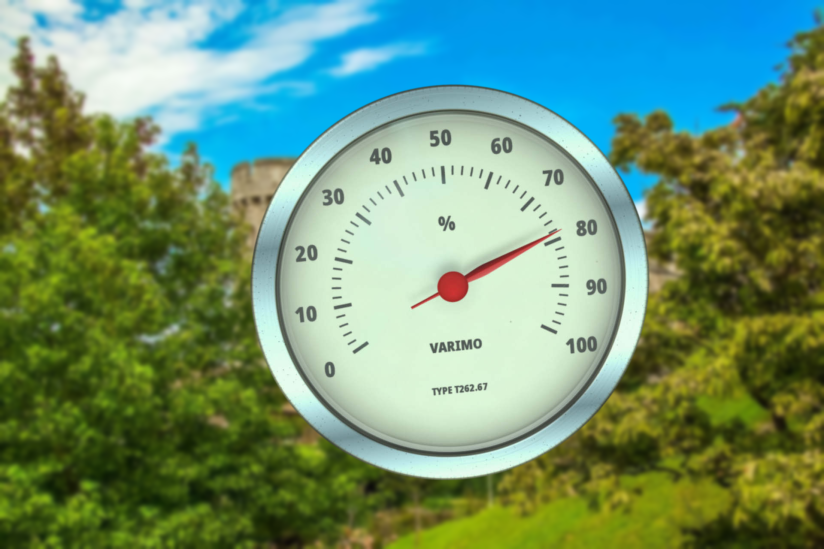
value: 78 (%)
